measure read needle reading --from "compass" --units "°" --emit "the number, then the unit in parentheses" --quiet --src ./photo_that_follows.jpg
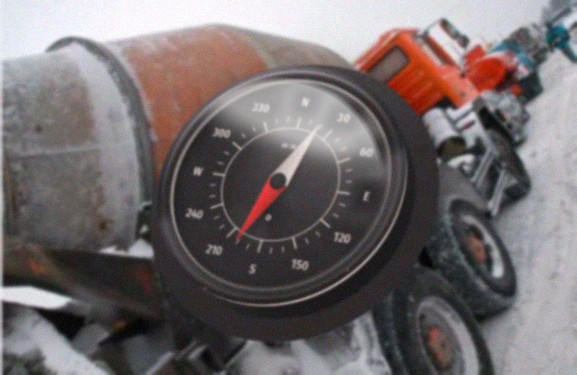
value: 200 (°)
